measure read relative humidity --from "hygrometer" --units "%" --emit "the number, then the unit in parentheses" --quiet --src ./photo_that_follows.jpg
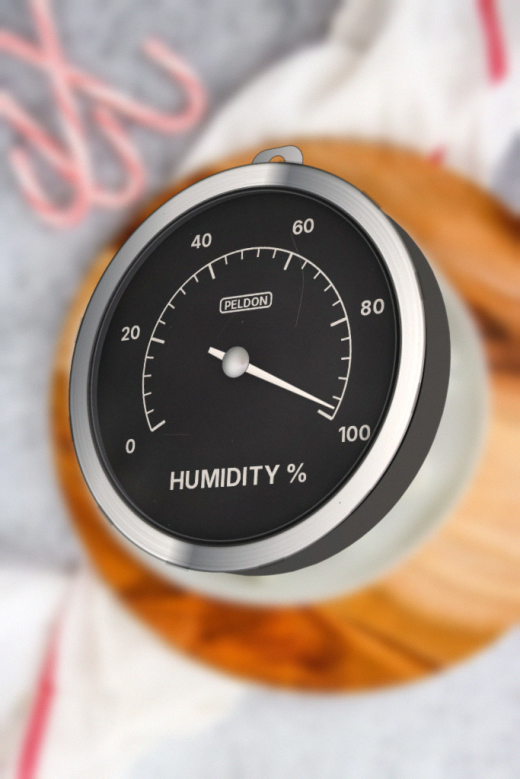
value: 98 (%)
